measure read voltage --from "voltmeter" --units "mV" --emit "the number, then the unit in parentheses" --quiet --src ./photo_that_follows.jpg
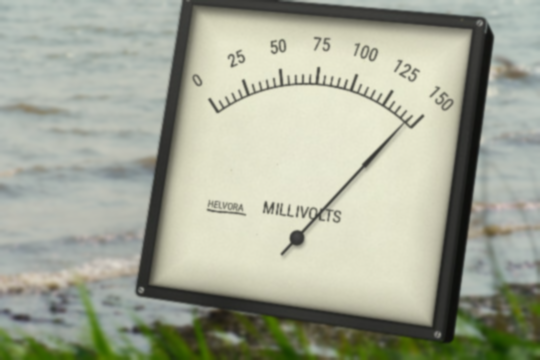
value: 145 (mV)
